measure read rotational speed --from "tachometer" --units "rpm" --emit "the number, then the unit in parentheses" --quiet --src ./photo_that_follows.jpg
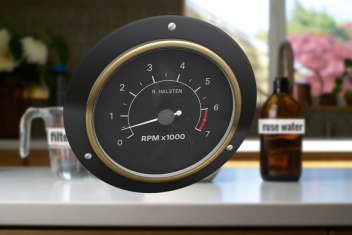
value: 500 (rpm)
